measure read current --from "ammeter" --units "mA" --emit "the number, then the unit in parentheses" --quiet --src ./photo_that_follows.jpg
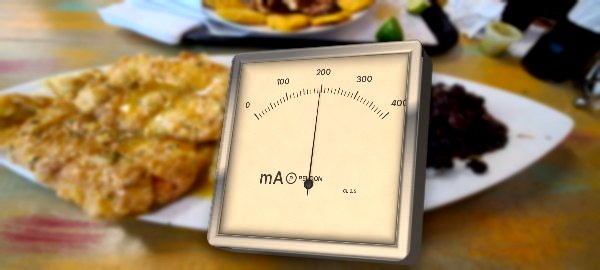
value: 200 (mA)
